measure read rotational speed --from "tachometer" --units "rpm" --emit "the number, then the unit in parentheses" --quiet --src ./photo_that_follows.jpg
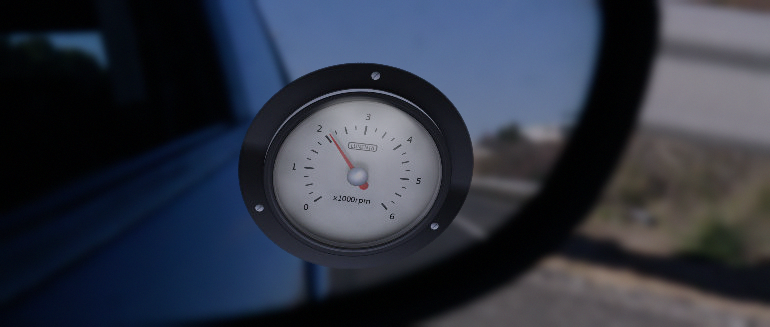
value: 2125 (rpm)
